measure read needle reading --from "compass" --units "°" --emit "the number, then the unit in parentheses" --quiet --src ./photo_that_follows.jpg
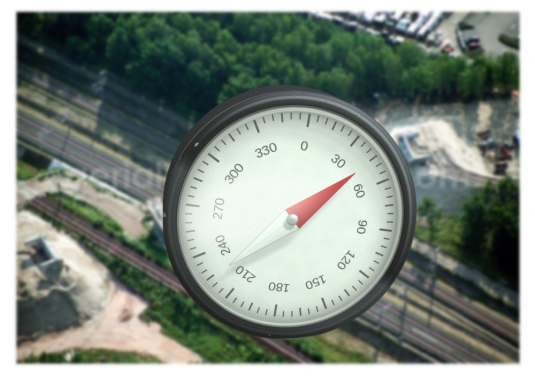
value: 45 (°)
